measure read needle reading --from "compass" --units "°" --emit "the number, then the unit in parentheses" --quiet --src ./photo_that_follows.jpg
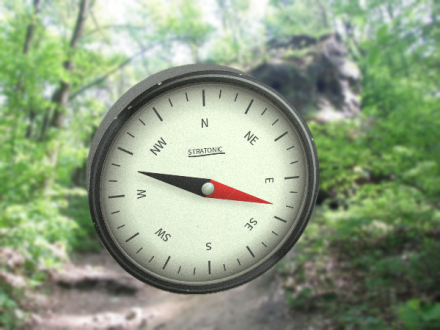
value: 110 (°)
